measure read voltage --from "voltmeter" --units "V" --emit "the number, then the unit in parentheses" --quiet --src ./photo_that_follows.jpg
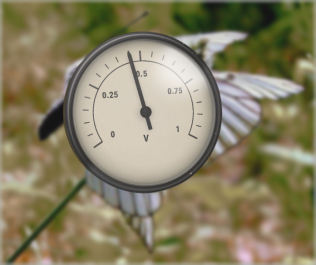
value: 0.45 (V)
